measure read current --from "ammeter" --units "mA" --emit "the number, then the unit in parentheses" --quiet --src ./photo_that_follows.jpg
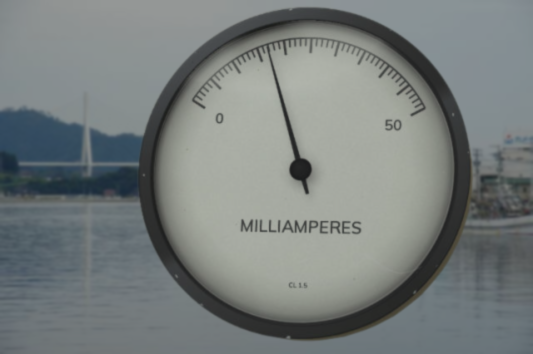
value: 17 (mA)
